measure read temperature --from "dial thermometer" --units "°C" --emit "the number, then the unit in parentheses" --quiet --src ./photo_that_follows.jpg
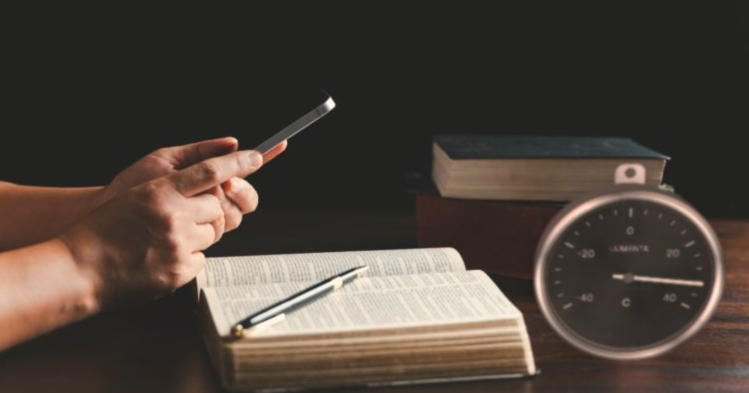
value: 32 (°C)
